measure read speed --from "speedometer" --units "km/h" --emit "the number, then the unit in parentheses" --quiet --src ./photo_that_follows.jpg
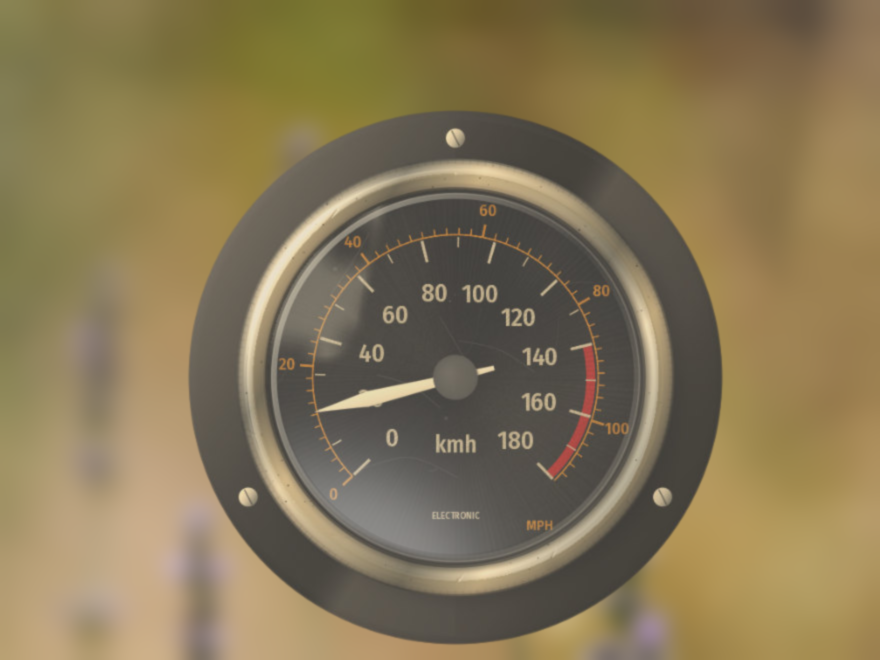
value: 20 (km/h)
